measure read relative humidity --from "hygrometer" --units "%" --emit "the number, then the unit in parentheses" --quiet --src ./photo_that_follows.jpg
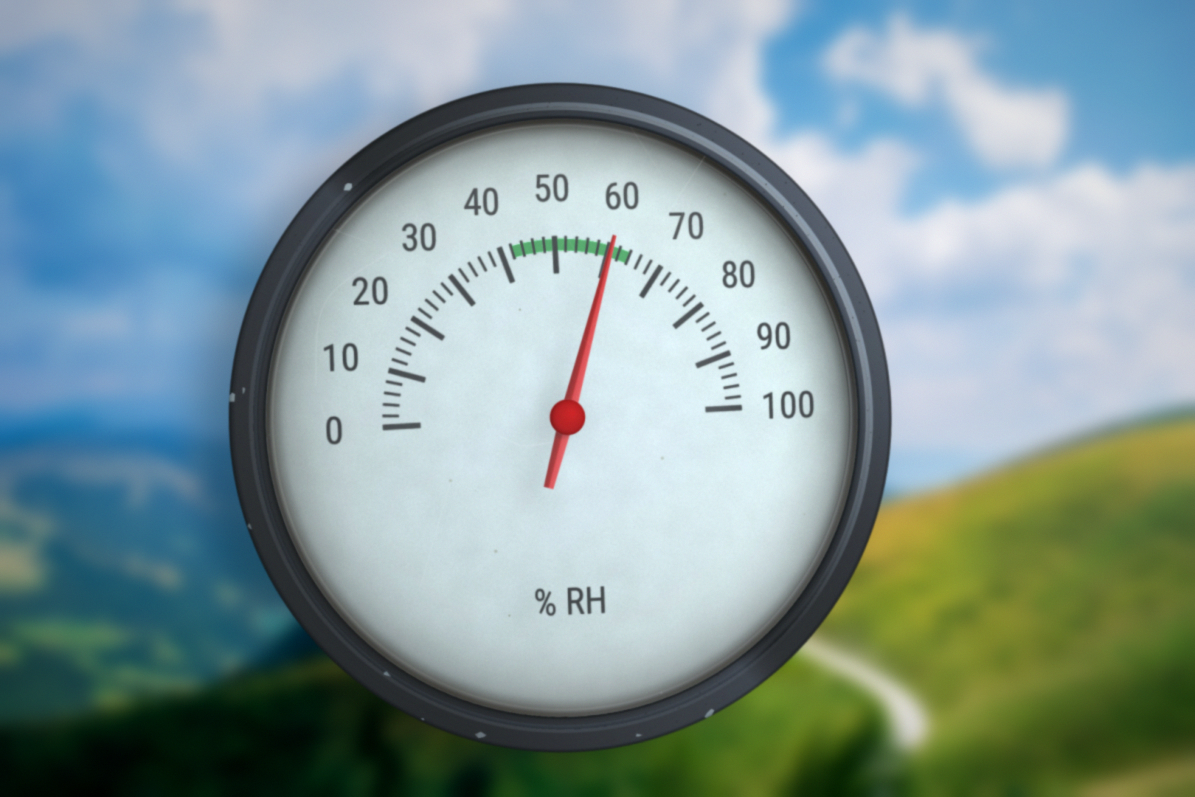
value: 60 (%)
